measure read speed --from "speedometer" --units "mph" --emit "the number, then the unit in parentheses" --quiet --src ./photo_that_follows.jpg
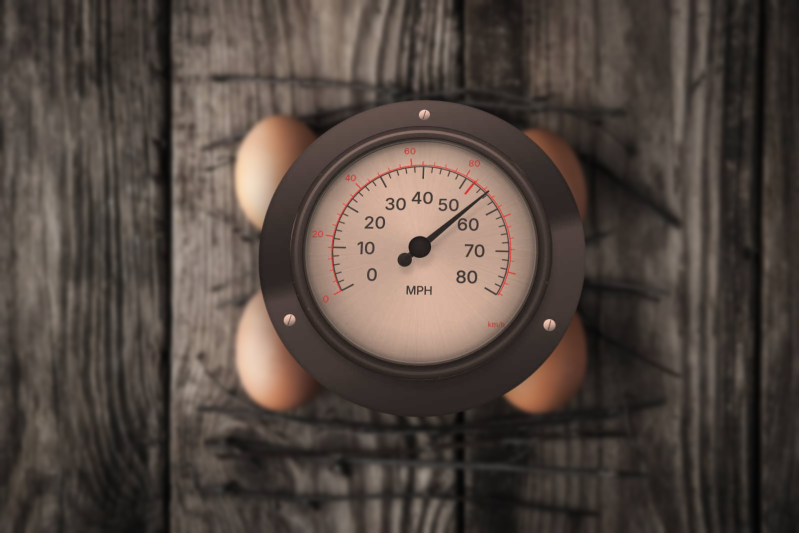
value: 56 (mph)
